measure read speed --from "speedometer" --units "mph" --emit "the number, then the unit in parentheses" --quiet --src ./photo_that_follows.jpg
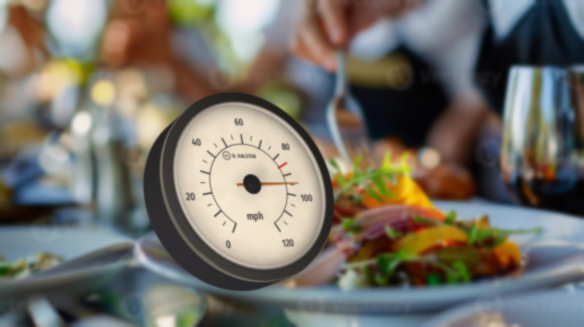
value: 95 (mph)
